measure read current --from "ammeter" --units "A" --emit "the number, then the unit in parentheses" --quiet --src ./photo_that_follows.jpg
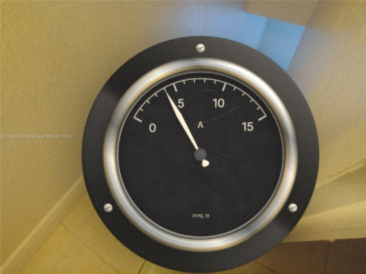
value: 4 (A)
